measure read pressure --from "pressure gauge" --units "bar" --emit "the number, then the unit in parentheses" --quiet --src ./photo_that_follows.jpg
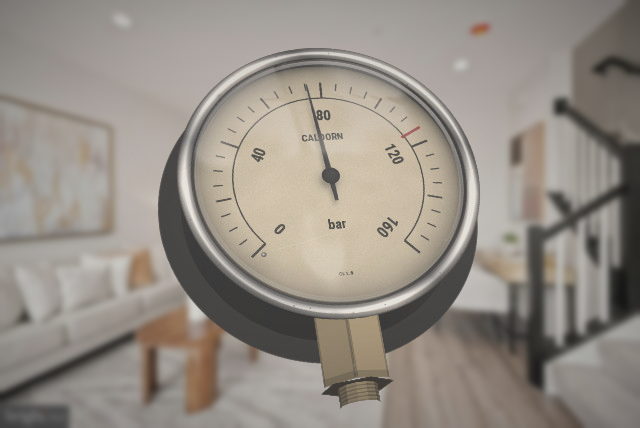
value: 75 (bar)
